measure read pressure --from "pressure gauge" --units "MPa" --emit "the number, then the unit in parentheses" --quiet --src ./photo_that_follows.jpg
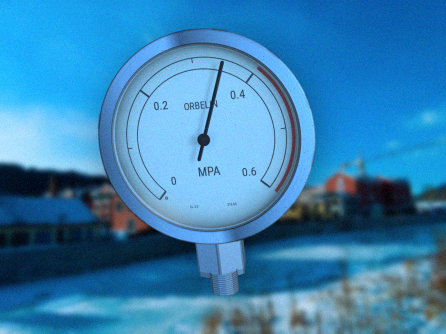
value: 0.35 (MPa)
